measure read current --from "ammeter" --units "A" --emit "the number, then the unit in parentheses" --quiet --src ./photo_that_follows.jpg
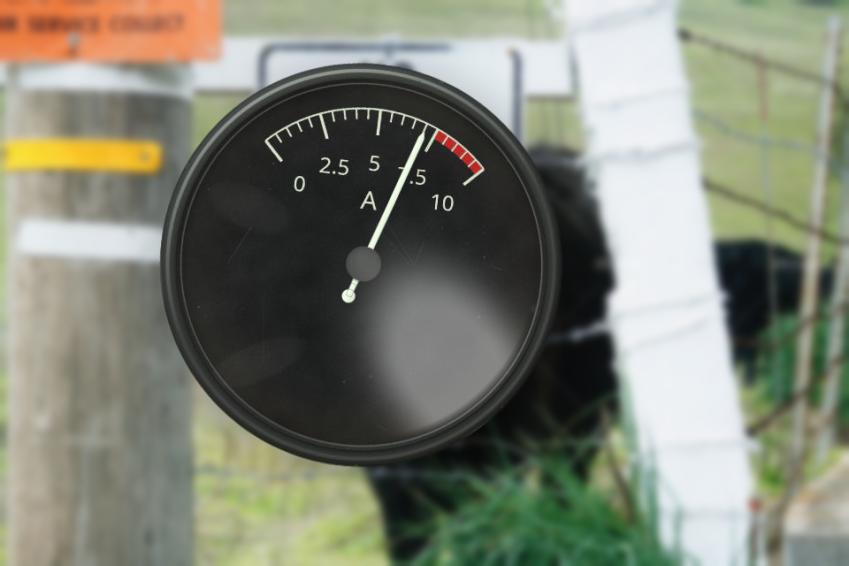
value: 7 (A)
